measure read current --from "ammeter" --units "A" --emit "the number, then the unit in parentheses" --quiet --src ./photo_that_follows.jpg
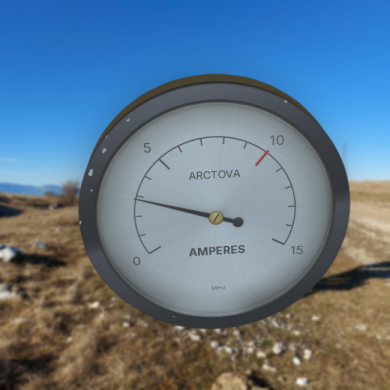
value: 3 (A)
